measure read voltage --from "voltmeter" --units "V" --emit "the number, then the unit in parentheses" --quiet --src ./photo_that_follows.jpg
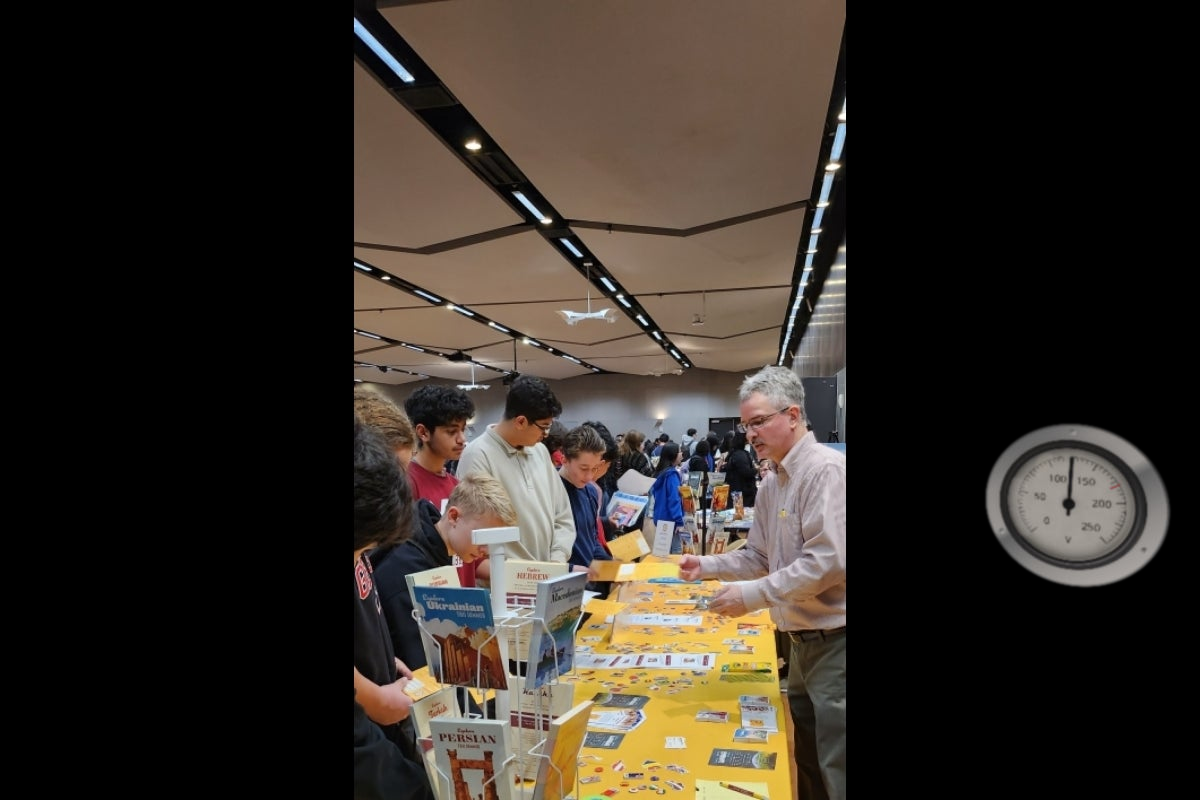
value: 125 (V)
